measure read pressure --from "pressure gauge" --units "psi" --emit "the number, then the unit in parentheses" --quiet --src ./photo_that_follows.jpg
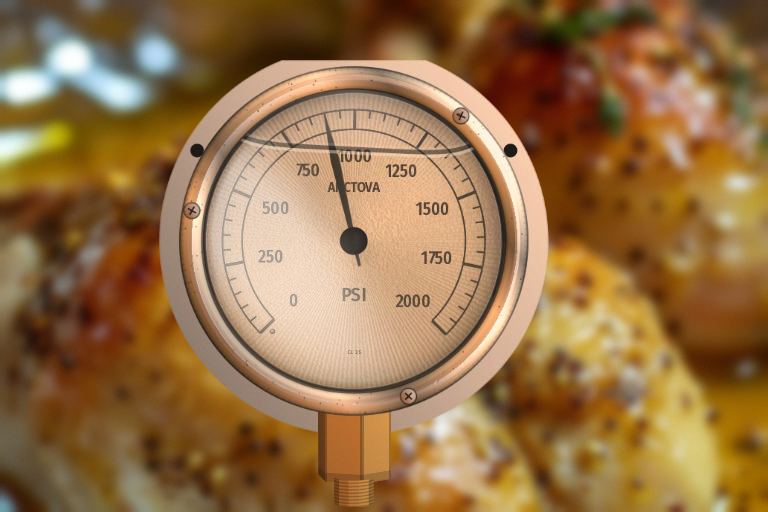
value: 900 (psi)
